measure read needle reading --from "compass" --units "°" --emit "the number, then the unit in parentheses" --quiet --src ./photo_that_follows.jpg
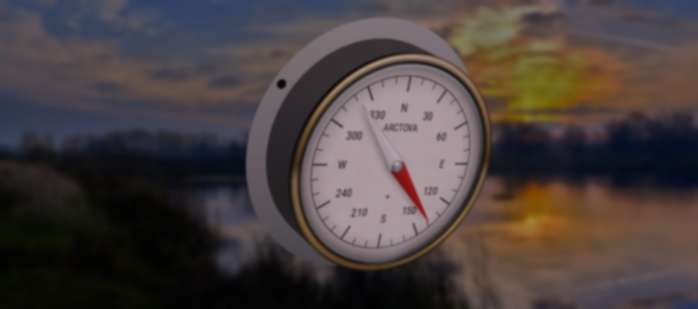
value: 140 (°)
